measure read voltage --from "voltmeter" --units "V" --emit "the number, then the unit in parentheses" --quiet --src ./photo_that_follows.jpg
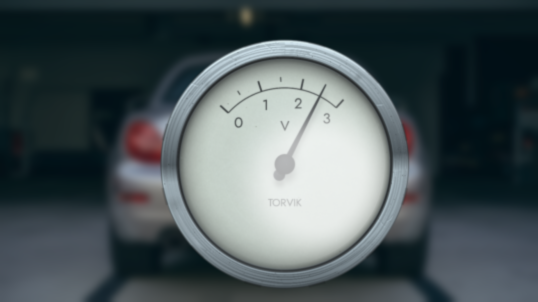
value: 2.5 (V)
